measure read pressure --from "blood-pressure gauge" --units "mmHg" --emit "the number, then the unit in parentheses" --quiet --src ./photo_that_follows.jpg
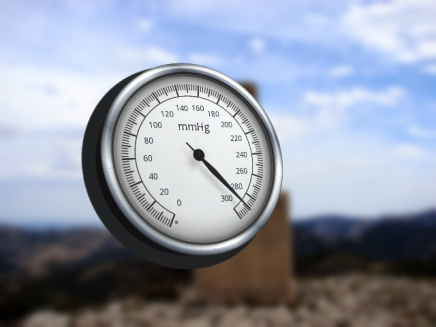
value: 290 (mmHg)
